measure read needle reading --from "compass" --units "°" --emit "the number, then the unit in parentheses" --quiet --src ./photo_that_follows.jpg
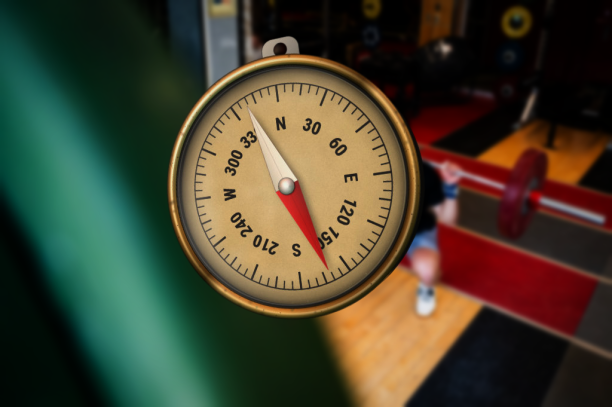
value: 160 (°)
